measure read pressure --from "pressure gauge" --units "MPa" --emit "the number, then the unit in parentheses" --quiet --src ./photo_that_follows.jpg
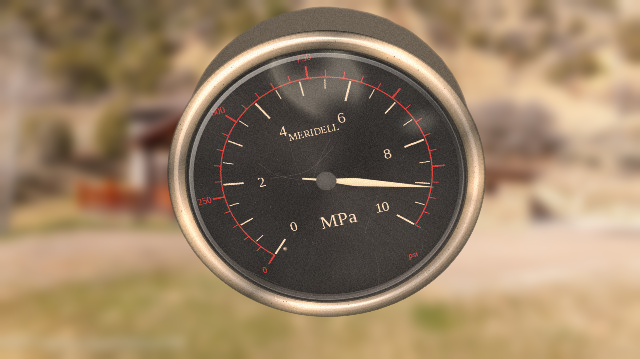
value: 9 (MPa)
